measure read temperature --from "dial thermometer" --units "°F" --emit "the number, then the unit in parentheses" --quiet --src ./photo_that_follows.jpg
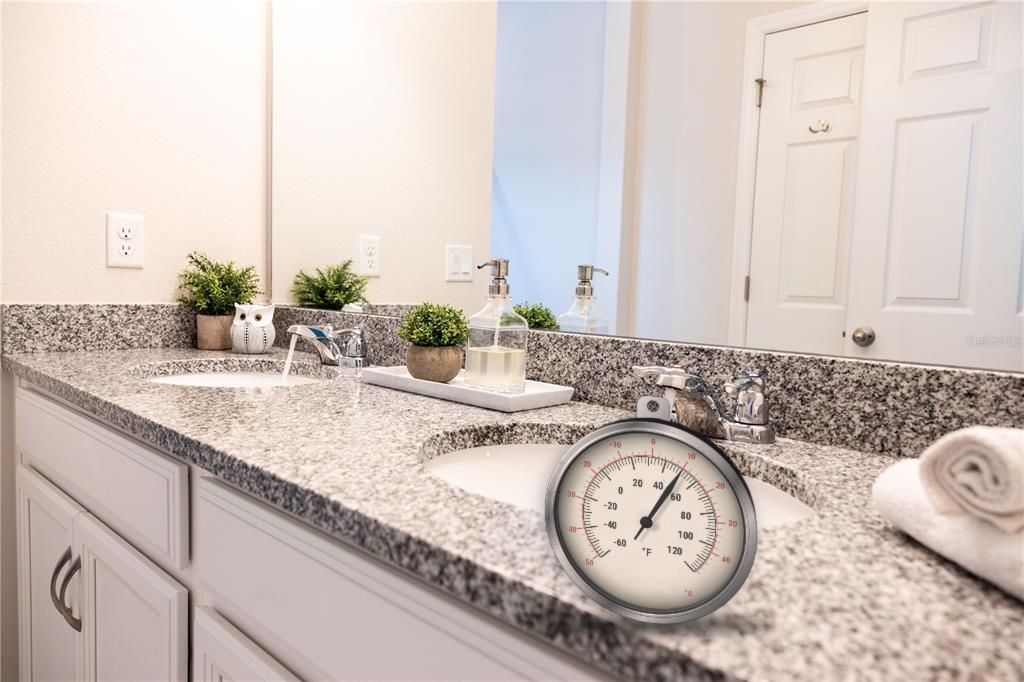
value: 50 (°F)
